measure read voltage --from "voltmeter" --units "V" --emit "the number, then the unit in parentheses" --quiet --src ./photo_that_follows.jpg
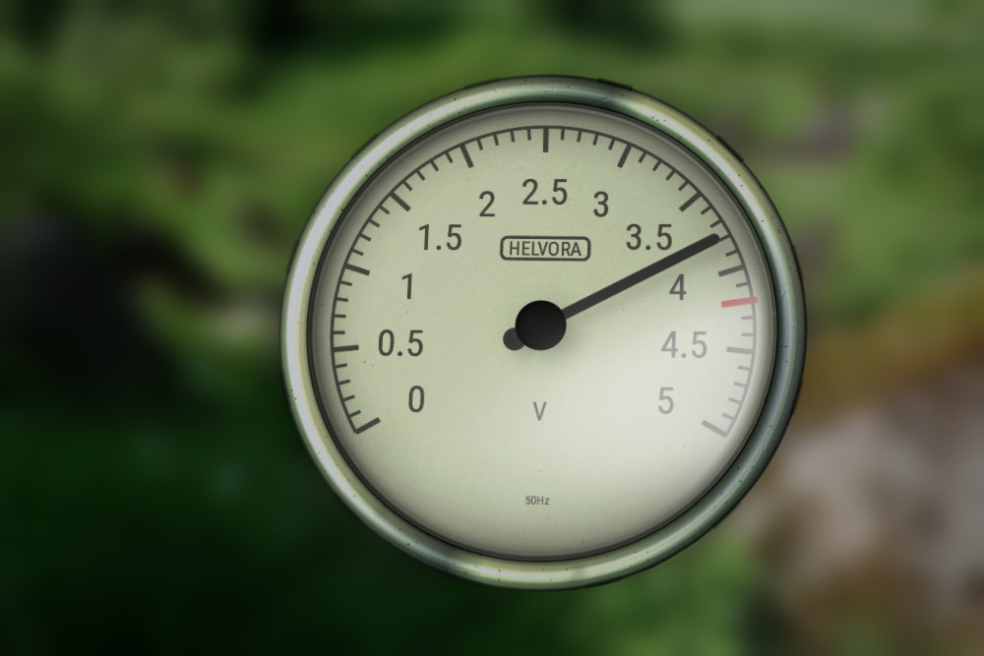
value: 3.8 (V)
